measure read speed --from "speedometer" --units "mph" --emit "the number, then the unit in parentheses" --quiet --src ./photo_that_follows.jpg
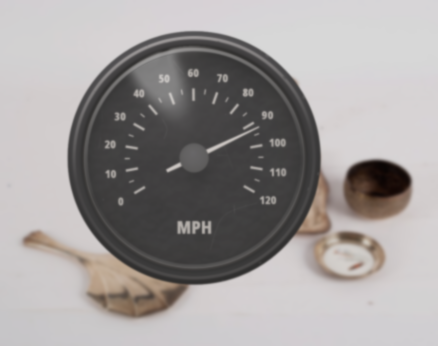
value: 92.5 (mph)
